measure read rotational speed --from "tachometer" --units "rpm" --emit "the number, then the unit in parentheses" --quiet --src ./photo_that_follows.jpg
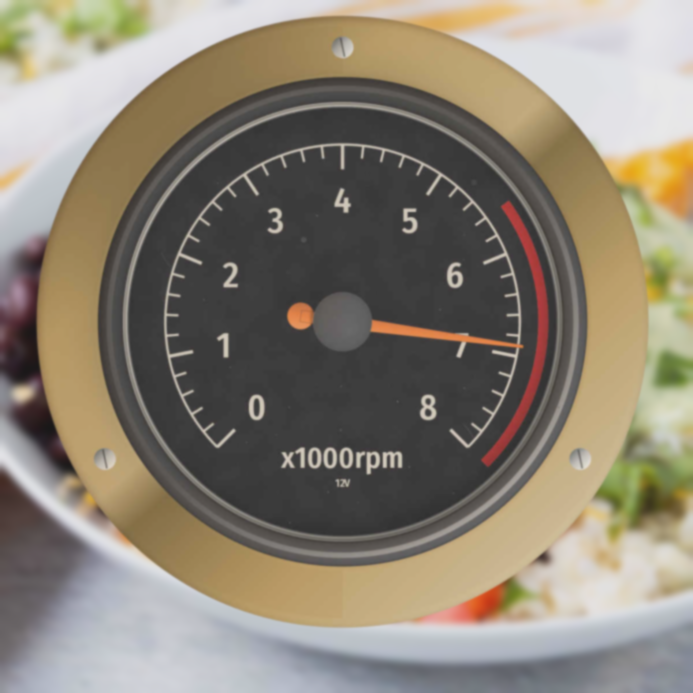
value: 6900 (rpm)
